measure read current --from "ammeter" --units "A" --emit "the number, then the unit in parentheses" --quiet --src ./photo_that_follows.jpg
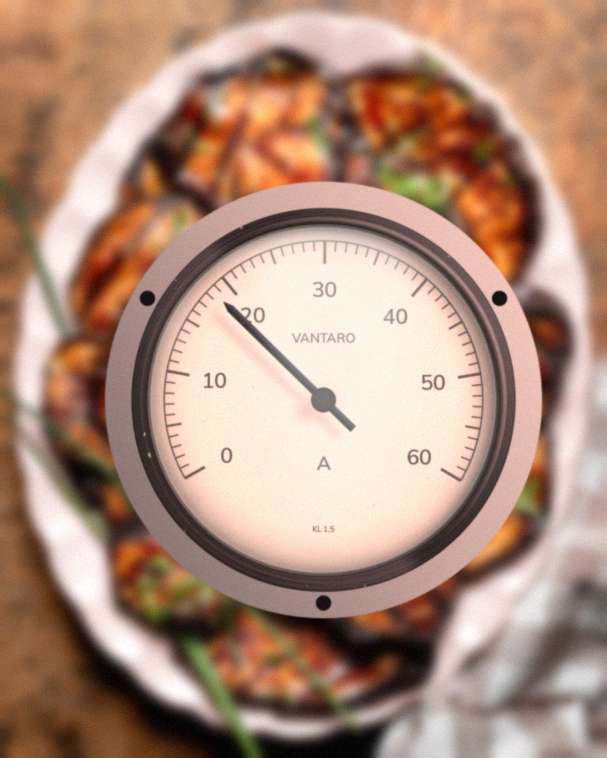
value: 18.5 (A)
